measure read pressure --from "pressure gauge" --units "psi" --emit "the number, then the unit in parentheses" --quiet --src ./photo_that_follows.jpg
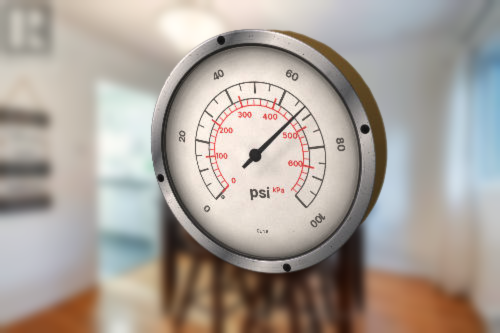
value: 67.5 (psi)
